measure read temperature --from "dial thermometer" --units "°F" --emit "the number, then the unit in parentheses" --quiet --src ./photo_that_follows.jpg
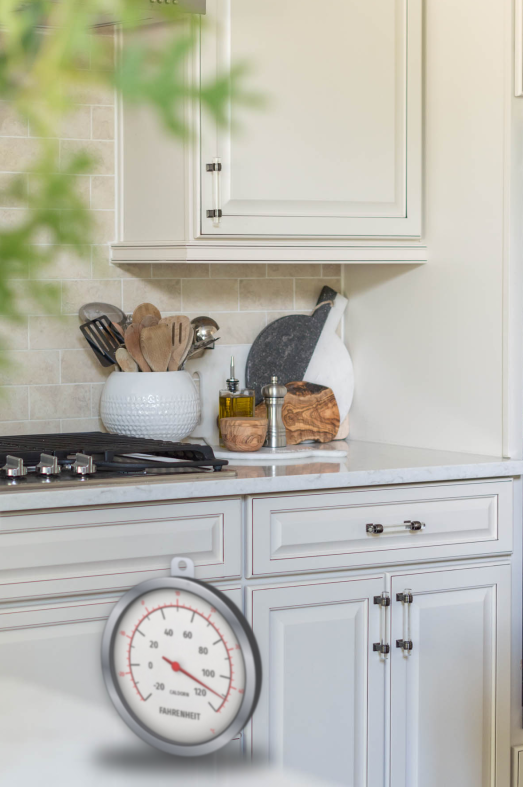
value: 110 (°F)
